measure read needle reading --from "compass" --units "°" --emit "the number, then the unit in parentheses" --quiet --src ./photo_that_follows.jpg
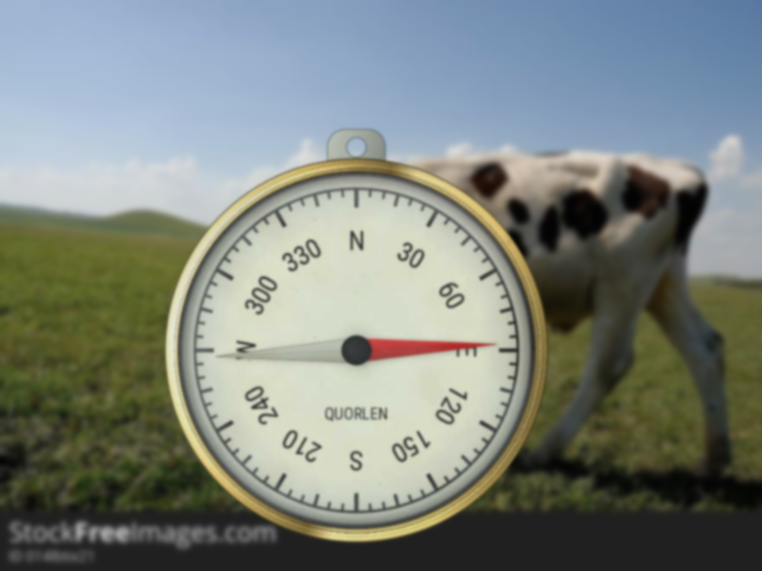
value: 87.5 (°)
